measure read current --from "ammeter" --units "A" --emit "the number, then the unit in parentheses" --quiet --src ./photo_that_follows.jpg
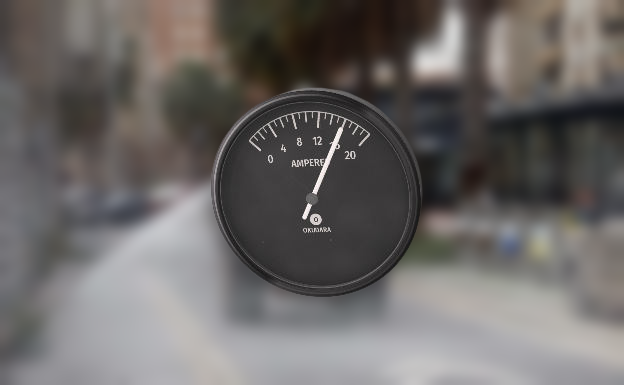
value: 16 (A)
